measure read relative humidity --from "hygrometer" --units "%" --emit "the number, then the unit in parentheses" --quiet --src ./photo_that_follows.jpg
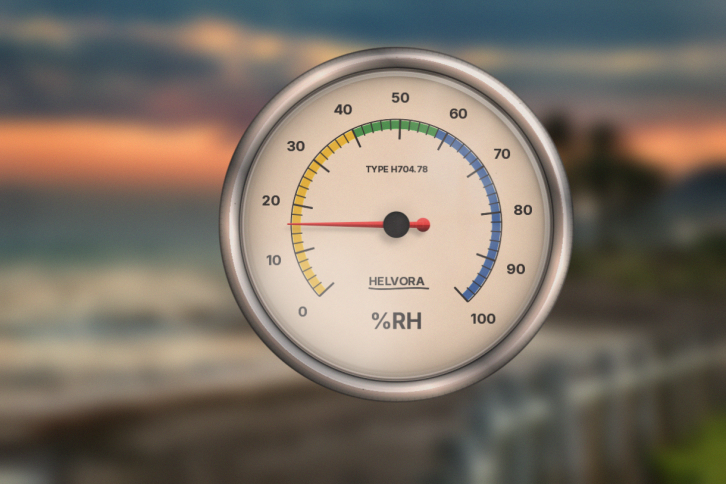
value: 16 (%)
